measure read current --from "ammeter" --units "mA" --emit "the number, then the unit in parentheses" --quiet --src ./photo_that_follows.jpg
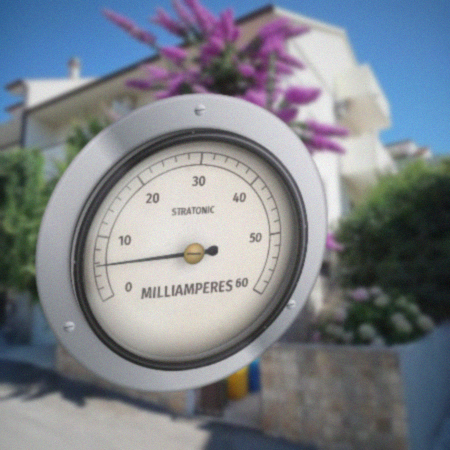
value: 6 (mA)
